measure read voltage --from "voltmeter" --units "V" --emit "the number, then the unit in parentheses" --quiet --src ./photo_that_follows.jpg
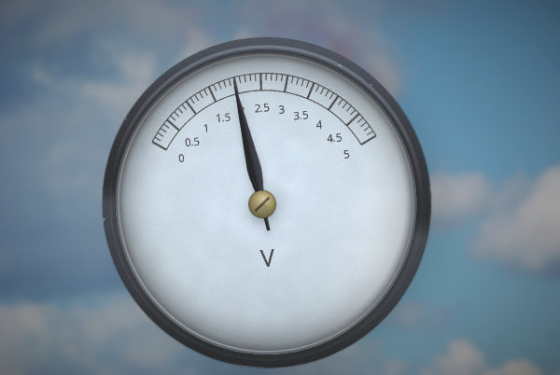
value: 2 (V)
